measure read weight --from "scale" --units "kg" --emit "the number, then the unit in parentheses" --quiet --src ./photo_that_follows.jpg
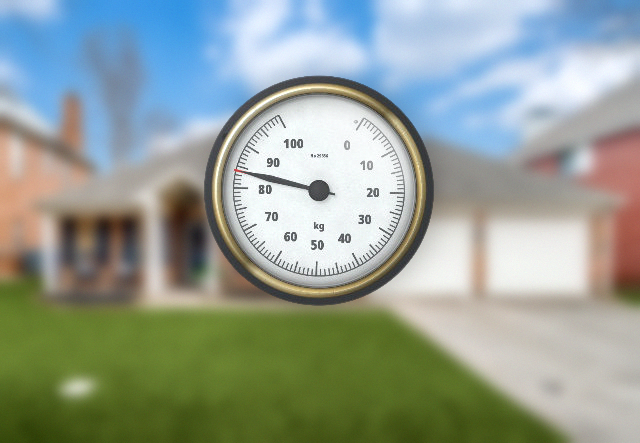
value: 84 (kg)
